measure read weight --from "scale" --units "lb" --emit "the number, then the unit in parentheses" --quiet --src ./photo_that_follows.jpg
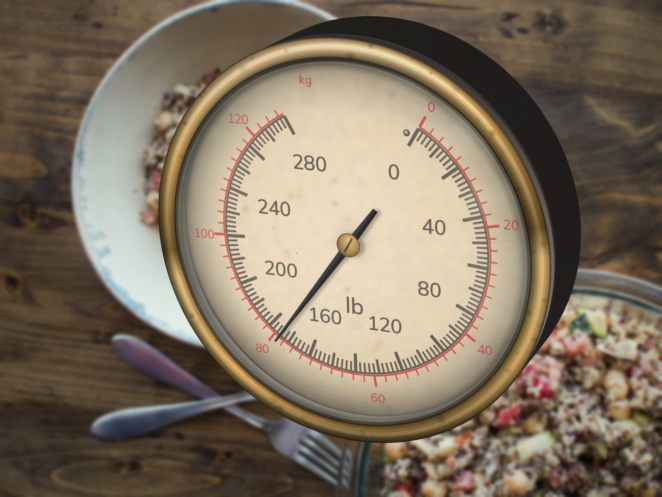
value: 174 (lb)
